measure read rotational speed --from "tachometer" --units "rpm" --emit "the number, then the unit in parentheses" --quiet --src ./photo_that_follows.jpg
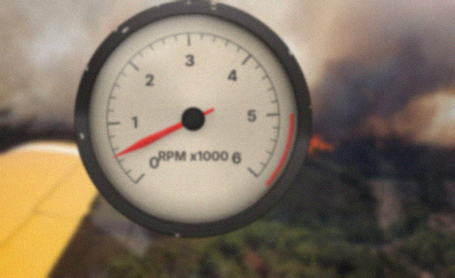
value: 500 (rpm)
